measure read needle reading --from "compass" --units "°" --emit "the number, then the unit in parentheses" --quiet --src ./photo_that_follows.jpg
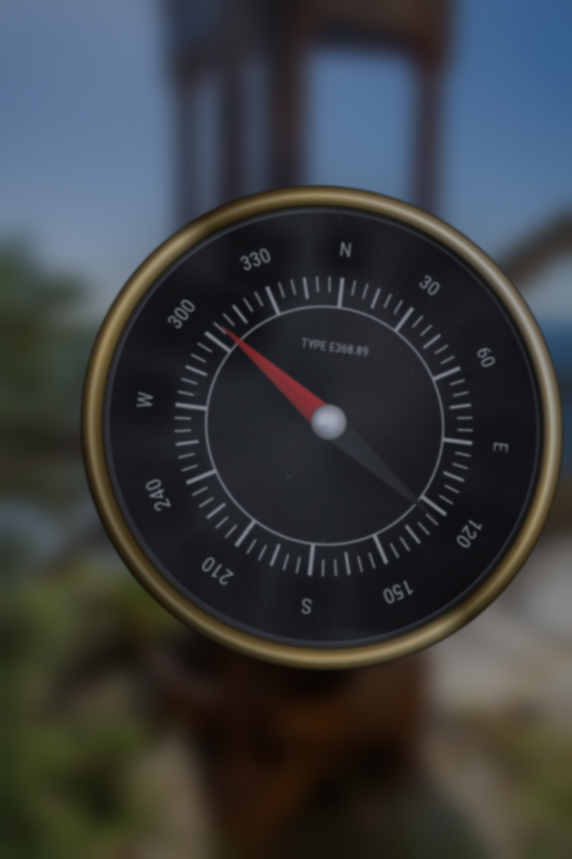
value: 305 (°)
